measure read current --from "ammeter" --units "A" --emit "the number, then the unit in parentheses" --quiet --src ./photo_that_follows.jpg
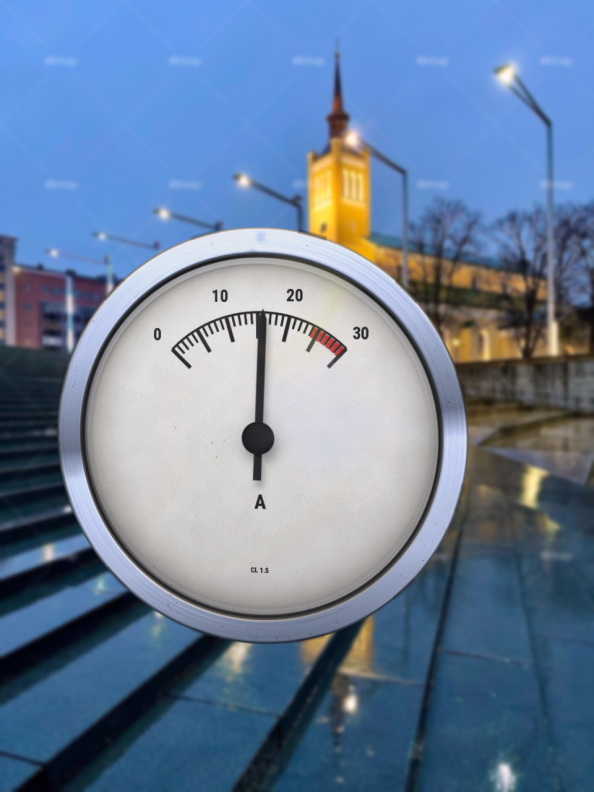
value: 16 (A)
